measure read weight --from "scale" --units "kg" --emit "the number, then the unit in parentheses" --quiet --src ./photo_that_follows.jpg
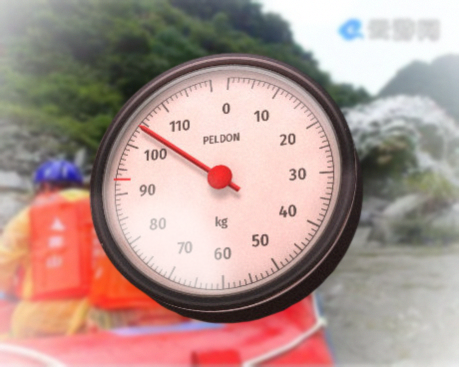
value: 104 (kg)
